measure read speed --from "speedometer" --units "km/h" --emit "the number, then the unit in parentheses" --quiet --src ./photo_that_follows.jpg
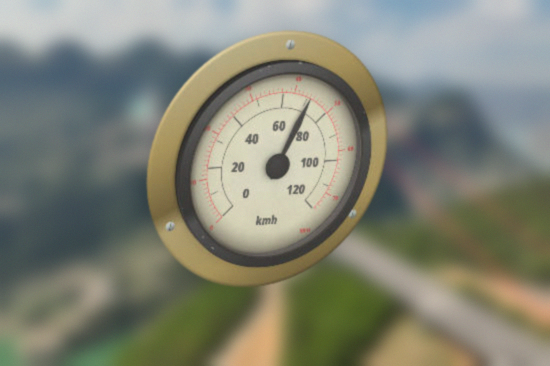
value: 70 (km/h)
